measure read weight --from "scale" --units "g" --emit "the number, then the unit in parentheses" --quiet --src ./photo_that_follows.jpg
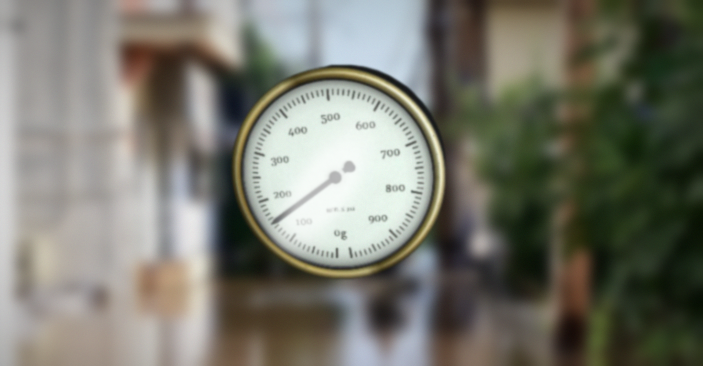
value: 150 (g)
